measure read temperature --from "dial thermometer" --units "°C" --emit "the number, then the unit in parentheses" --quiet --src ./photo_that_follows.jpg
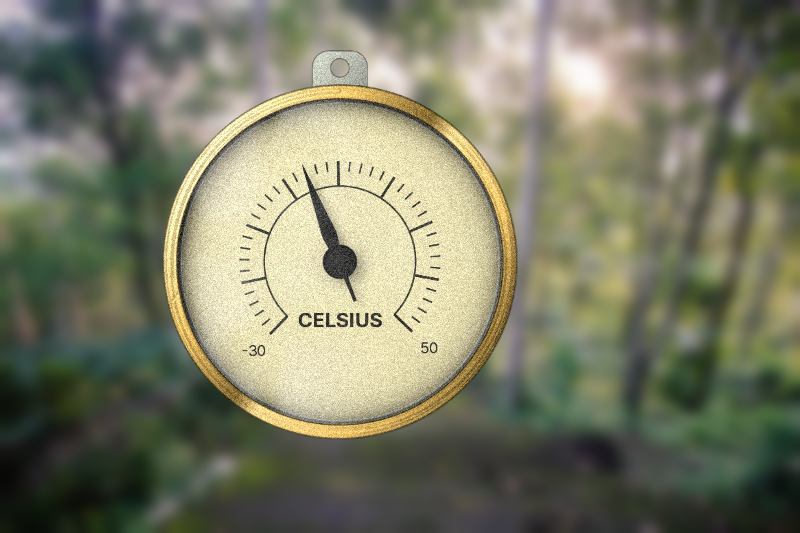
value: 4 (°C)
